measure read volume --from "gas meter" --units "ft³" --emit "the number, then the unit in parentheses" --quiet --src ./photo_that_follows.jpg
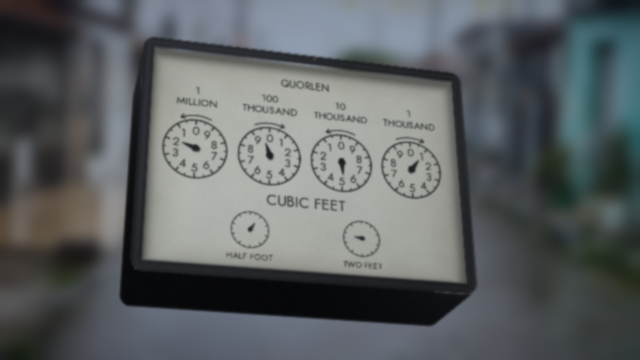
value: 195100 (ft³)
